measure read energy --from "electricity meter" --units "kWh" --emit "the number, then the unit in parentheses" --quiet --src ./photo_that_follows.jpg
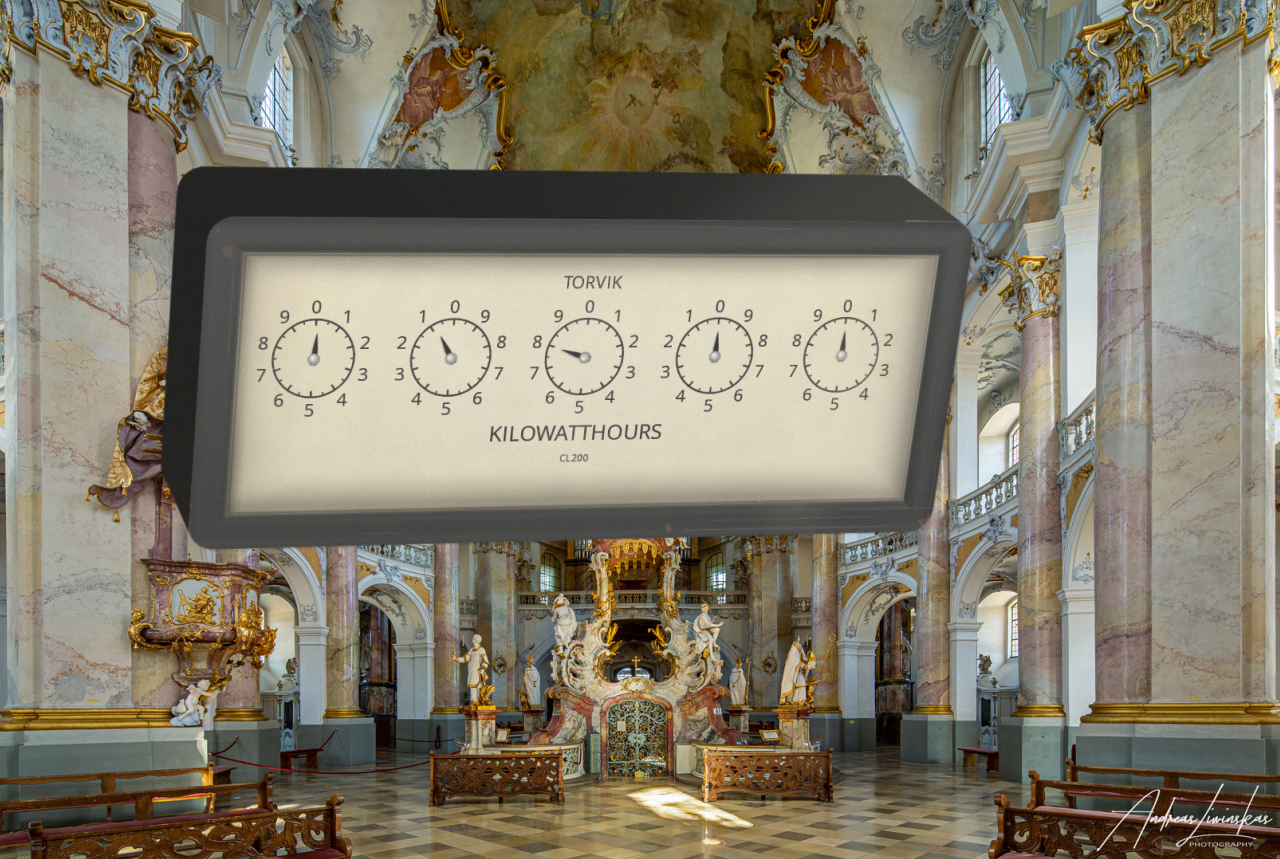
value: 800 (kWh)
